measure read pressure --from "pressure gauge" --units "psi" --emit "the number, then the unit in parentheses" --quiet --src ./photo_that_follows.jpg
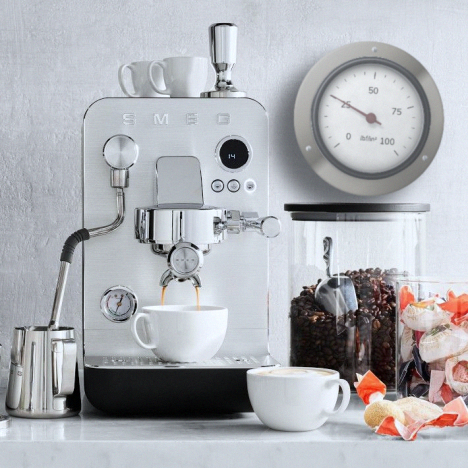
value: 25 (psi)
